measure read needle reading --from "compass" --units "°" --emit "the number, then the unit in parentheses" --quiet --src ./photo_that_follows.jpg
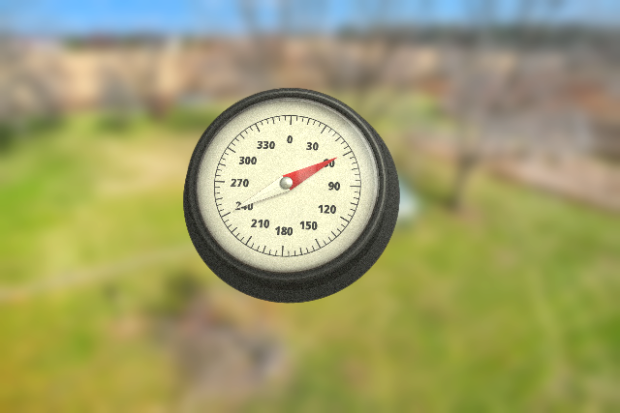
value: 60 (°)
